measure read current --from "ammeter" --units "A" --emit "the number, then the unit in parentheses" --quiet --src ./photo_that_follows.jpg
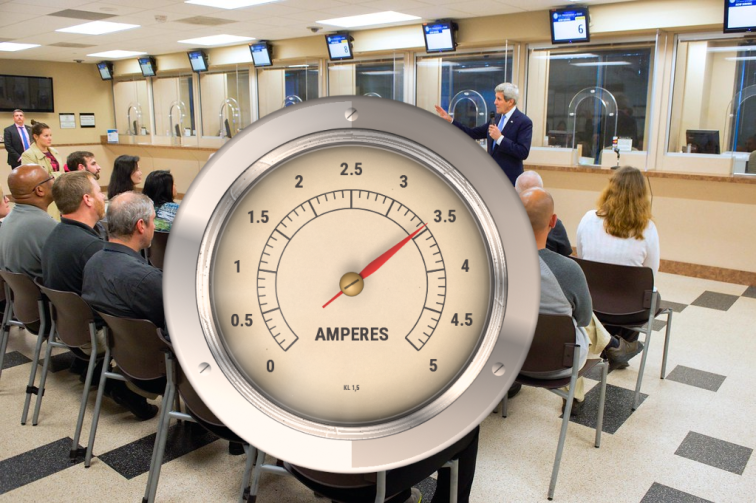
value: 3.45 (A)
